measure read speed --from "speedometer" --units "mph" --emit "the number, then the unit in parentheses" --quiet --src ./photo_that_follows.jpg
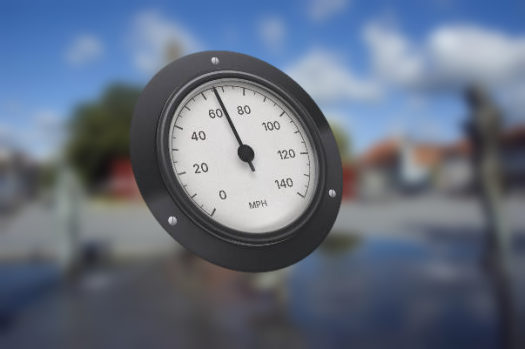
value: 65 (mph)
